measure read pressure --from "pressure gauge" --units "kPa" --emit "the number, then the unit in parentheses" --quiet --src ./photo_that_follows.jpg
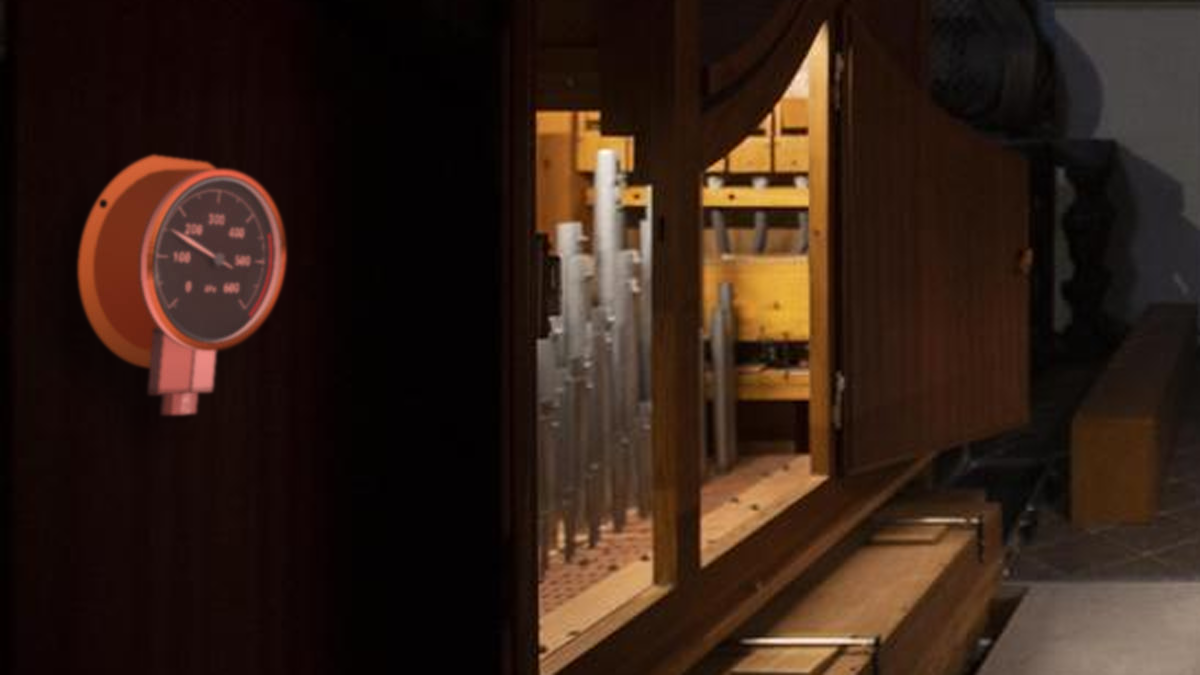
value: 150 (kPa)
